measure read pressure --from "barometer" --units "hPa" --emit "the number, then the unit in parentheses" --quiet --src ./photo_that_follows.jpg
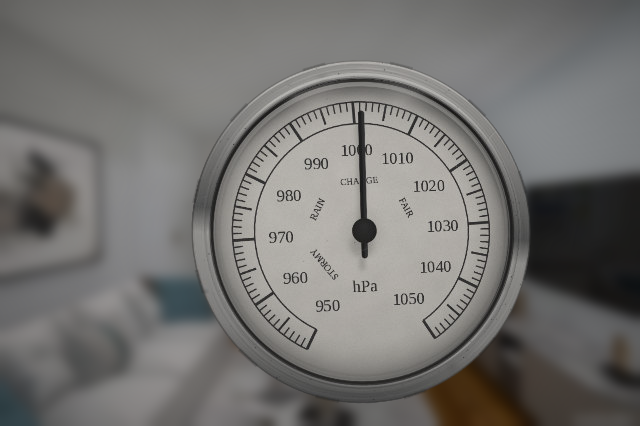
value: 1001 (hPa)
